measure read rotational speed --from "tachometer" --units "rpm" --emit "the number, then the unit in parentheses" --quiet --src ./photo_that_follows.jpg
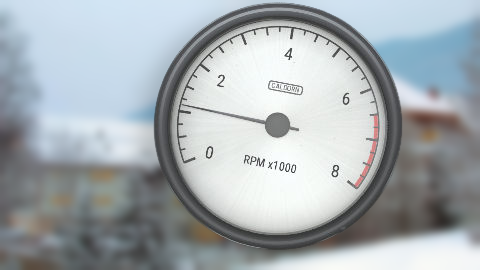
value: 1125 (rpm)
